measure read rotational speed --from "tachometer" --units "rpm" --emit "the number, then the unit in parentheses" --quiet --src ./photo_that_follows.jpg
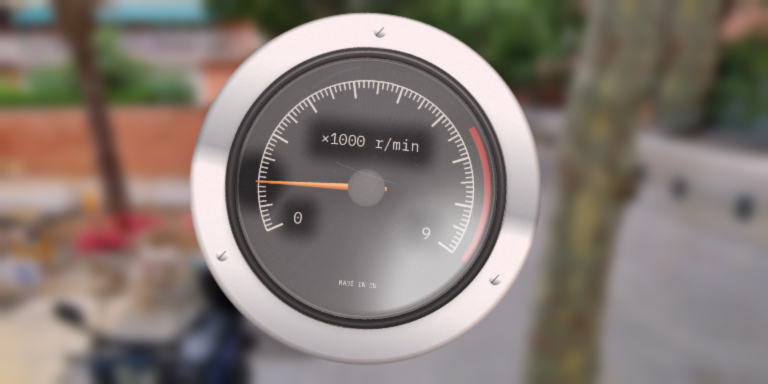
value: 1000 (rpm)
